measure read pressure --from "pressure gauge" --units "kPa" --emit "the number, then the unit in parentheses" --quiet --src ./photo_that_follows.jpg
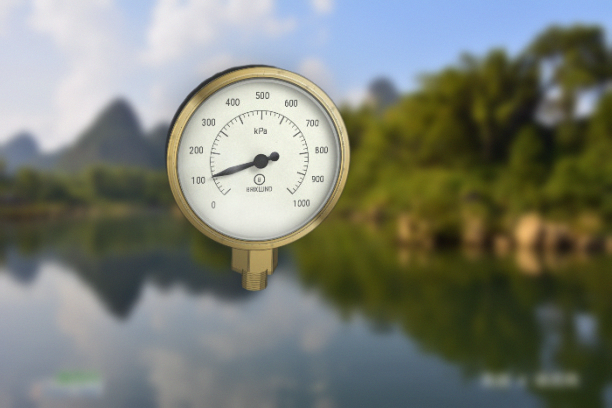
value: 100 (kPa)
